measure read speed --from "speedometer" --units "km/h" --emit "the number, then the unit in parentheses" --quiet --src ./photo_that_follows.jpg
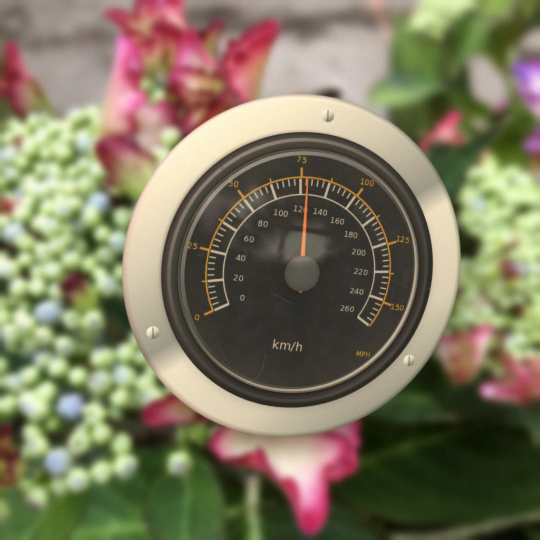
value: 124 (km/h)
